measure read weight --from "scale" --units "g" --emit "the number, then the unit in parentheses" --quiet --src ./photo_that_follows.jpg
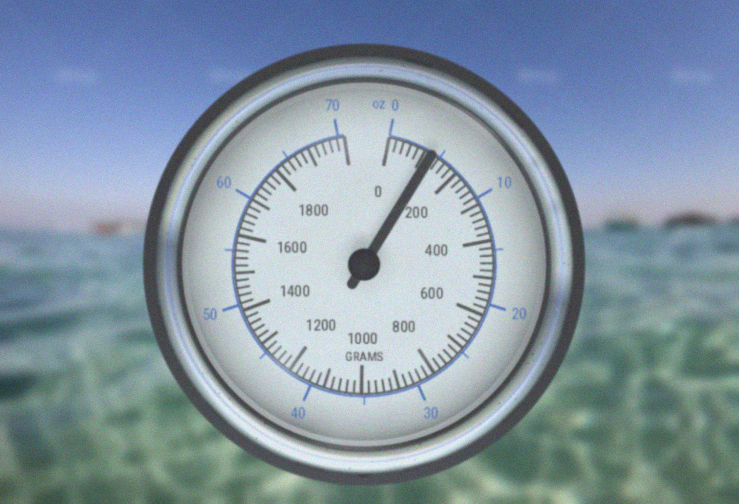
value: 120 (g)
